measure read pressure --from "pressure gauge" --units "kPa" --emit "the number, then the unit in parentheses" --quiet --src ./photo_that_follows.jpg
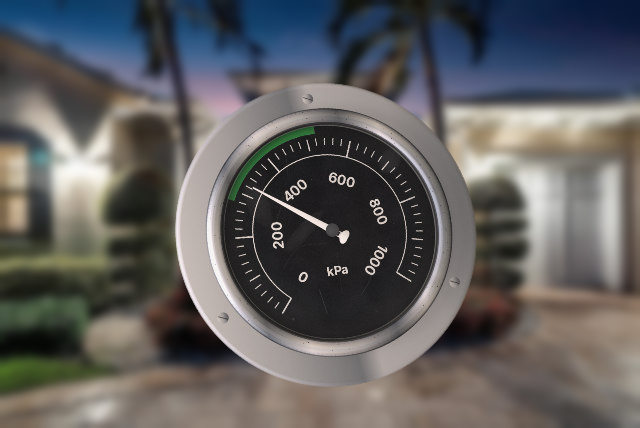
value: 320 (kPa)
